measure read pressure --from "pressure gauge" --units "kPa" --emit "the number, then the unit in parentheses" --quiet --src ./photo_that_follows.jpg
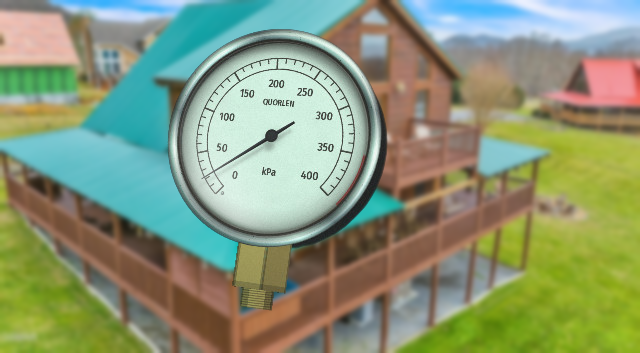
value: 20 (kPa)
